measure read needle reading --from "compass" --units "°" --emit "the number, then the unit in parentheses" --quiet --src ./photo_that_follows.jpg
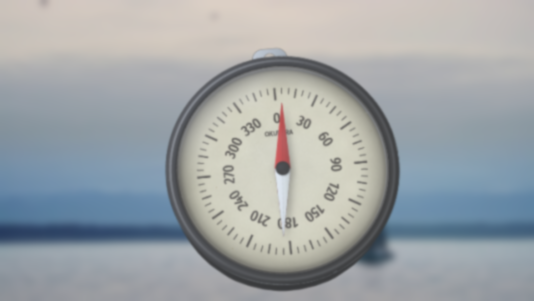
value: 5 (°)
